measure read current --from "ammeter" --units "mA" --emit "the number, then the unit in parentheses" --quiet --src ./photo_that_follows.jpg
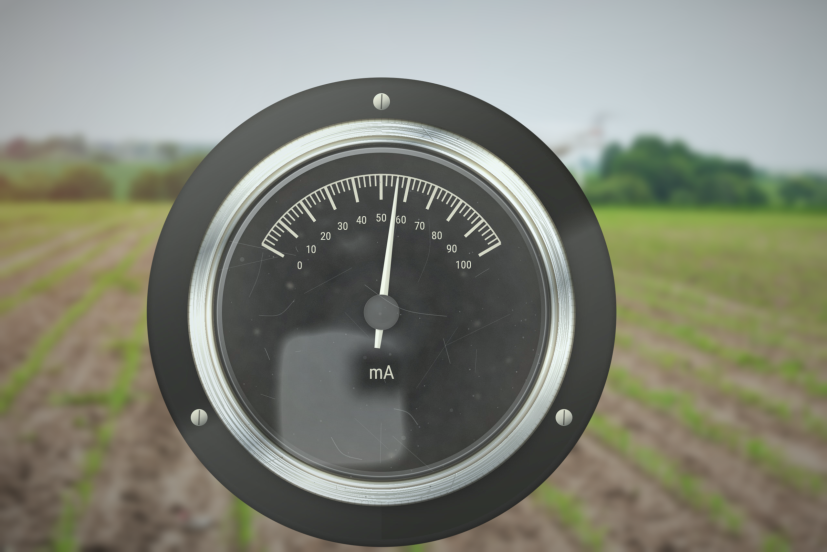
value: 56 (mA)
